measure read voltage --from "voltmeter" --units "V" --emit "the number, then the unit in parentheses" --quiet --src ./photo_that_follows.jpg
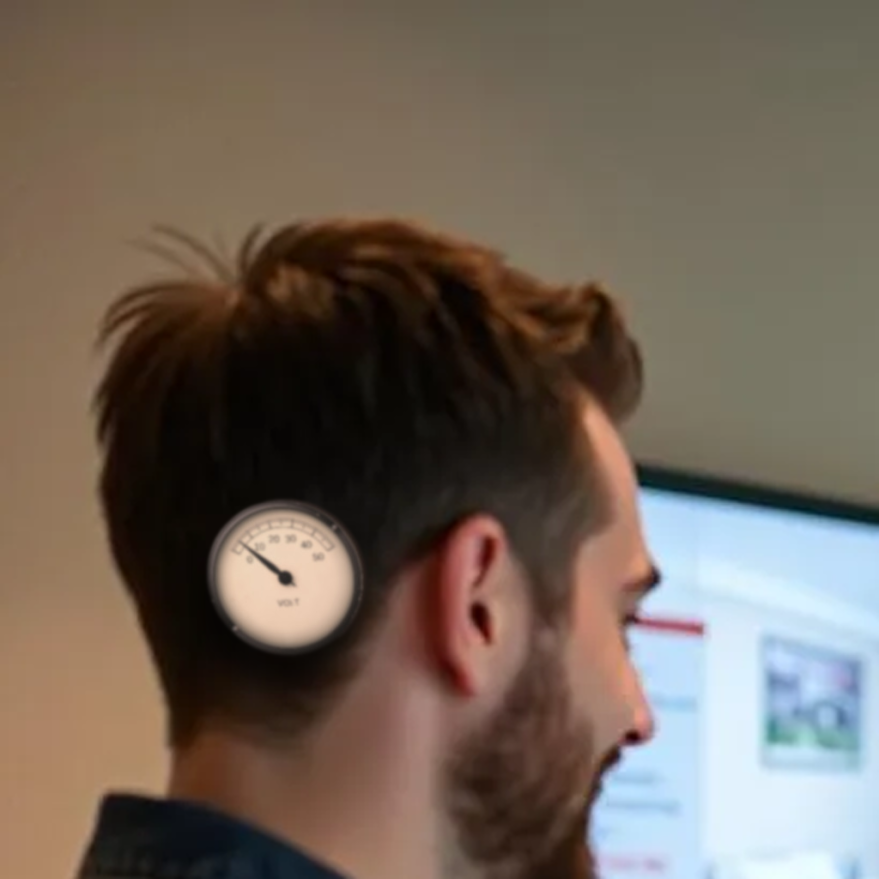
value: 5 (V)
